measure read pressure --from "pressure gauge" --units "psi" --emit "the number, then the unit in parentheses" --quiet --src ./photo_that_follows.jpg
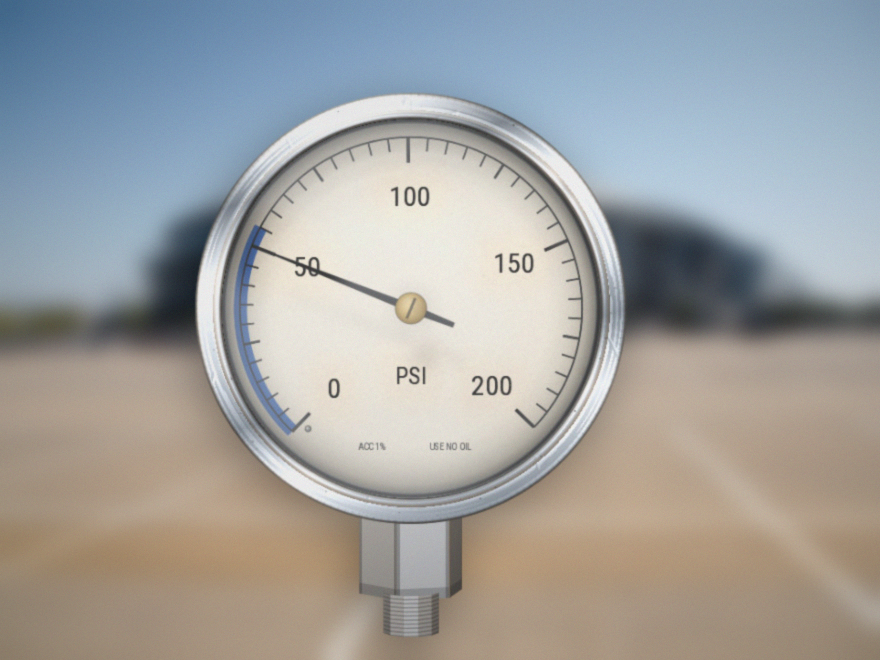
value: 50 (psi)
